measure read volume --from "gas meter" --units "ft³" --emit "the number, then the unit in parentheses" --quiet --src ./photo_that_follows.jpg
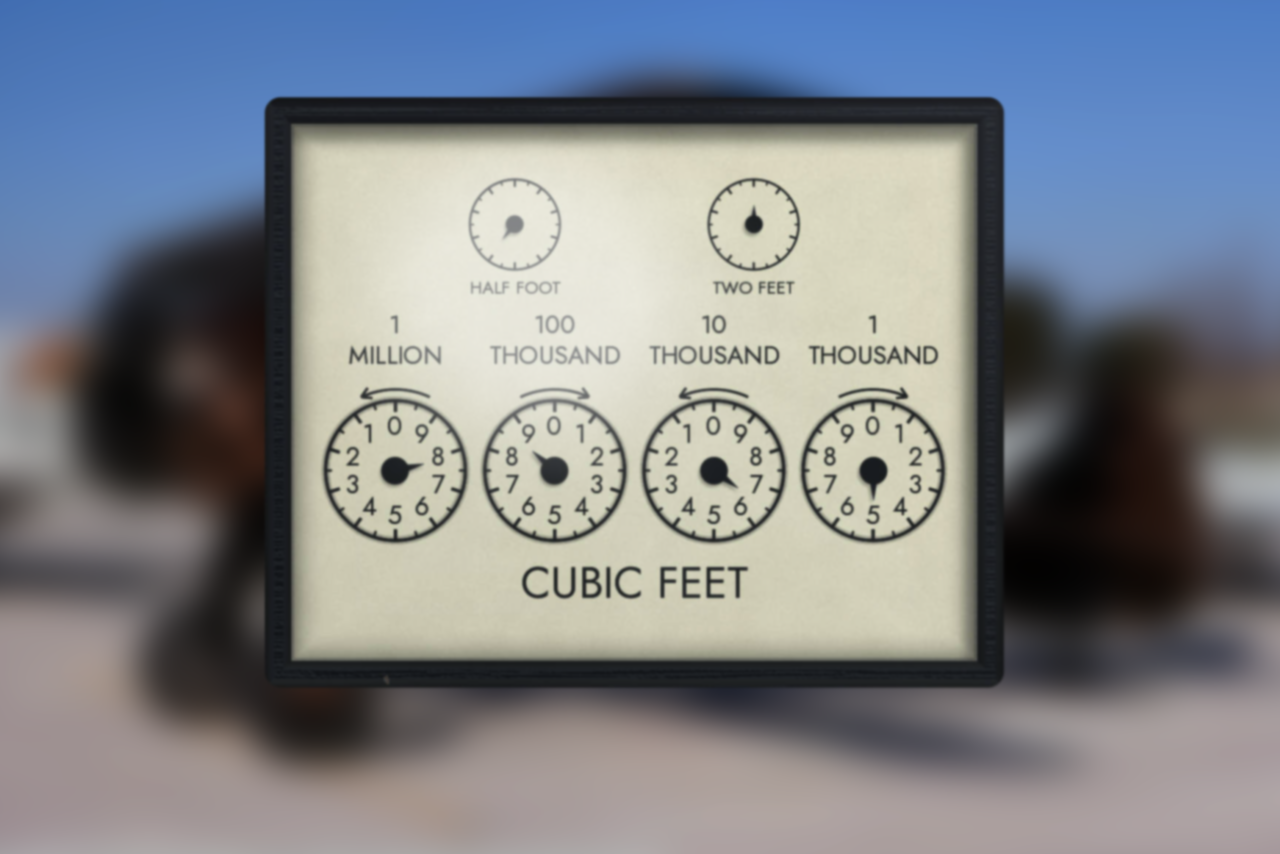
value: 786500 (ft³)
